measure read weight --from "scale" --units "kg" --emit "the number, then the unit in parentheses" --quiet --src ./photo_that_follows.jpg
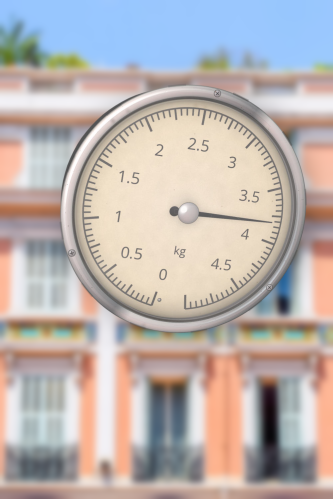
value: 3.8 (kg)
